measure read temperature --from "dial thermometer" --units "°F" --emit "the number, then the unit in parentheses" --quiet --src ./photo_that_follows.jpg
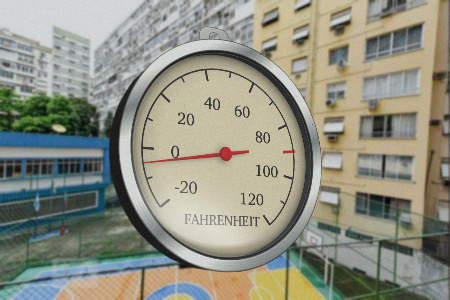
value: -5 (°F)
